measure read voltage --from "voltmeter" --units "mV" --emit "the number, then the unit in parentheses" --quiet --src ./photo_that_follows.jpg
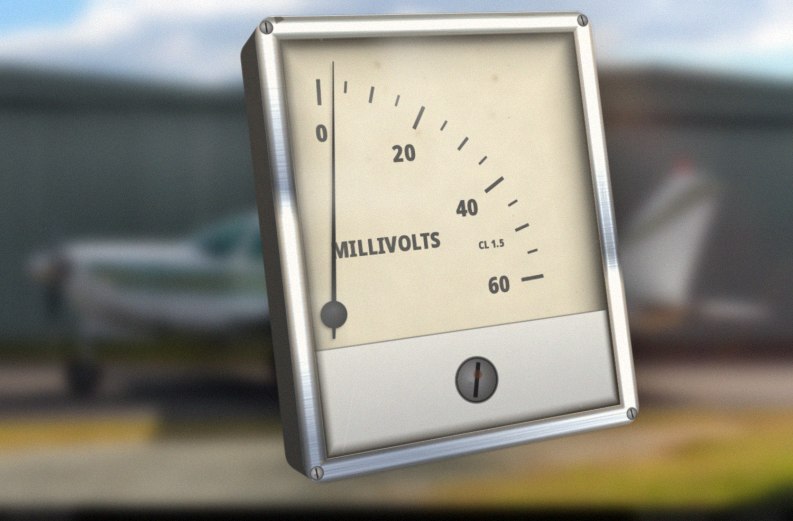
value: 2.5 (mV)
